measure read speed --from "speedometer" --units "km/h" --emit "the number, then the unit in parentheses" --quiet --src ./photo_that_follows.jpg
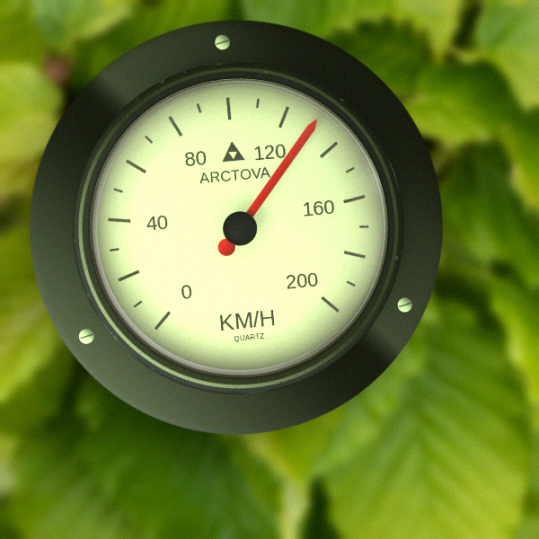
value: 130 (km/h)
